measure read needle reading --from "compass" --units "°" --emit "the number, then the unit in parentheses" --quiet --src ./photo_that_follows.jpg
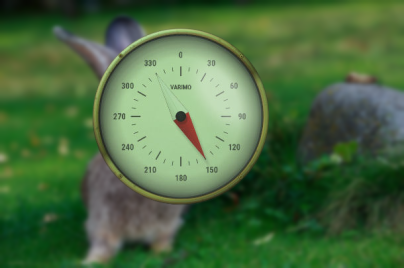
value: 150 (°)
